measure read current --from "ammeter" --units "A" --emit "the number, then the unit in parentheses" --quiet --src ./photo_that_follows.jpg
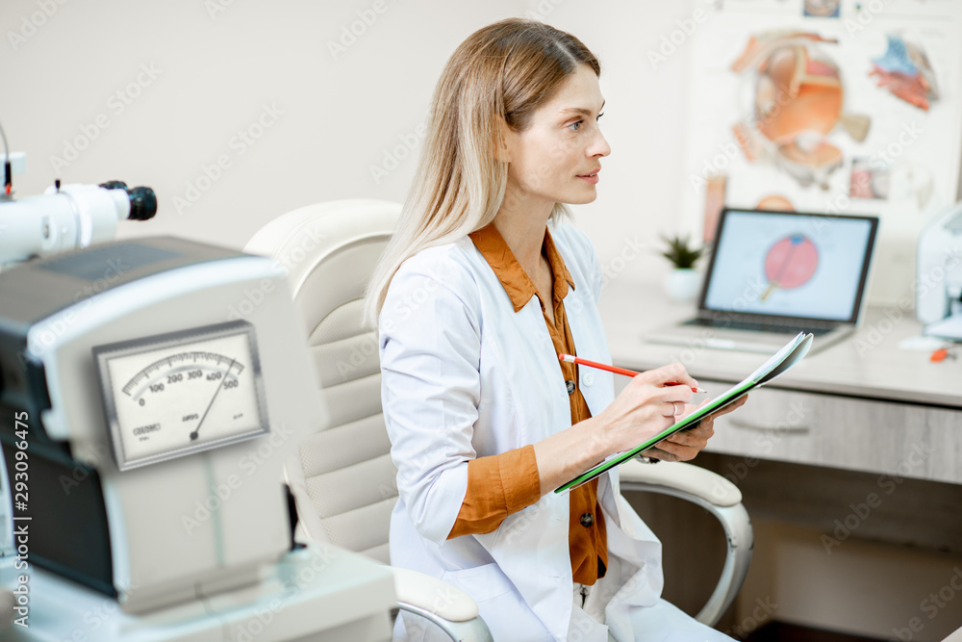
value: 450 (A)
